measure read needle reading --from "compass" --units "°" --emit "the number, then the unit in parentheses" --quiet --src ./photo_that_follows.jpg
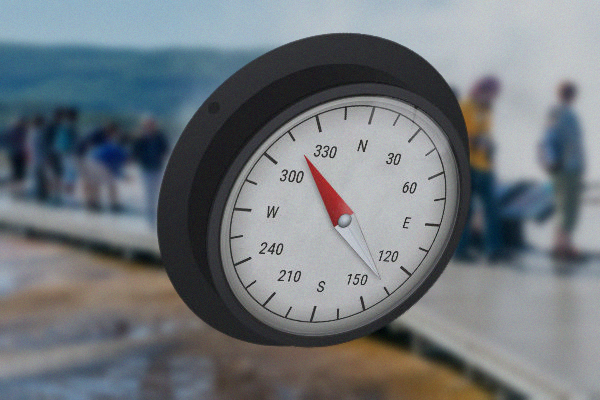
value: 315 (°)
